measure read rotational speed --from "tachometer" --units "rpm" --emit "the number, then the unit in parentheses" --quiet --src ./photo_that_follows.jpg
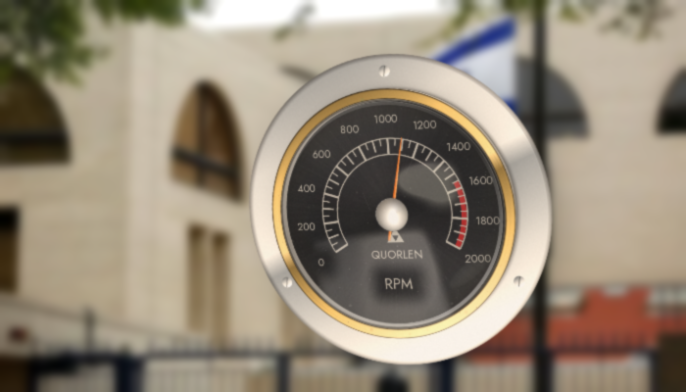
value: 1100 (rpm)
